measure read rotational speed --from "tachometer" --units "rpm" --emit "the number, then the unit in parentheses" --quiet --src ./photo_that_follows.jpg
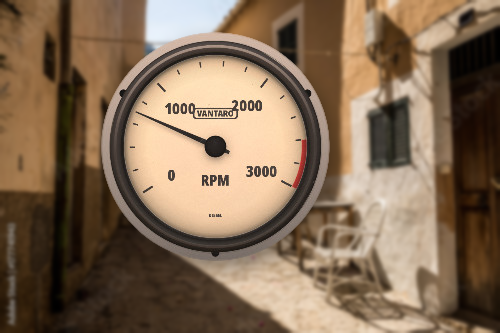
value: 700 (rpm)
